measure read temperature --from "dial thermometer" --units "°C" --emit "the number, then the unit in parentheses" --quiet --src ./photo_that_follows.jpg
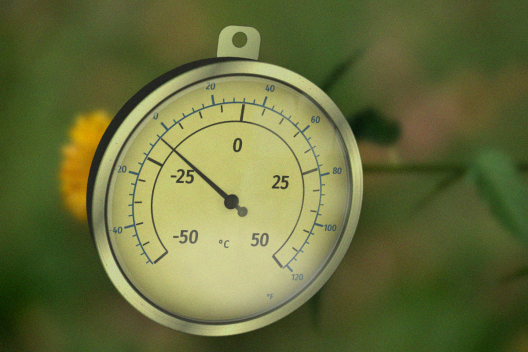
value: -20 (°C)
